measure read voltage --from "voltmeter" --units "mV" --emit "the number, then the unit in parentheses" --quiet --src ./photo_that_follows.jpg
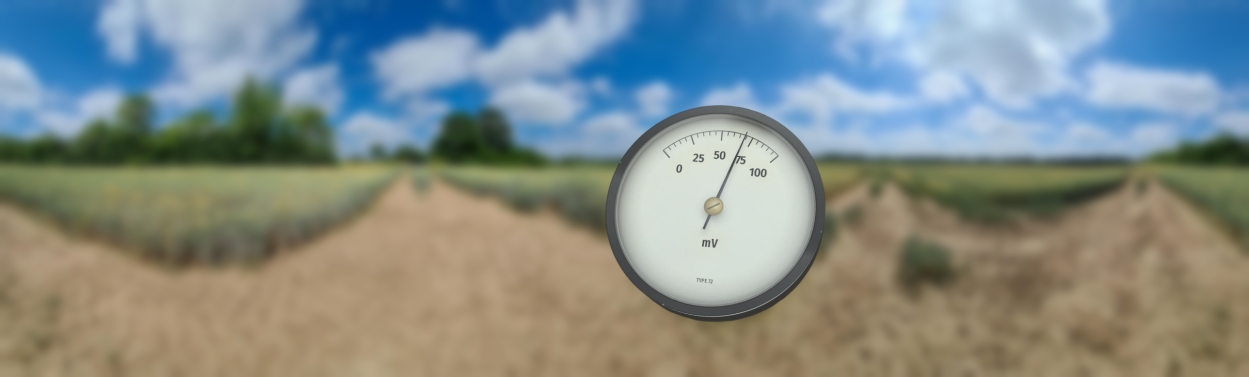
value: 70 (mV)
